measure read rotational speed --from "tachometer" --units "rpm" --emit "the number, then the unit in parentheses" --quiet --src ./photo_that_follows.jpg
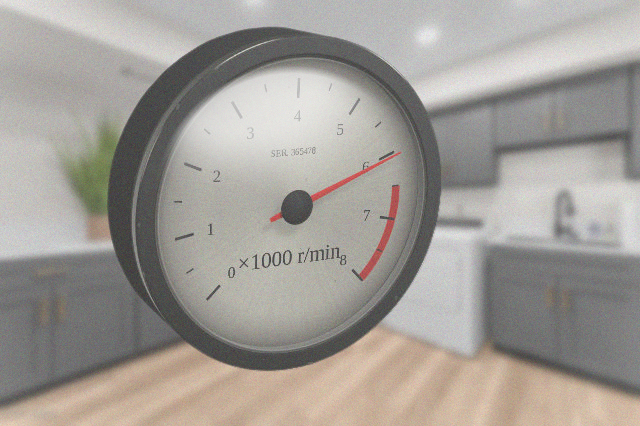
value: 6000 (rpm)
